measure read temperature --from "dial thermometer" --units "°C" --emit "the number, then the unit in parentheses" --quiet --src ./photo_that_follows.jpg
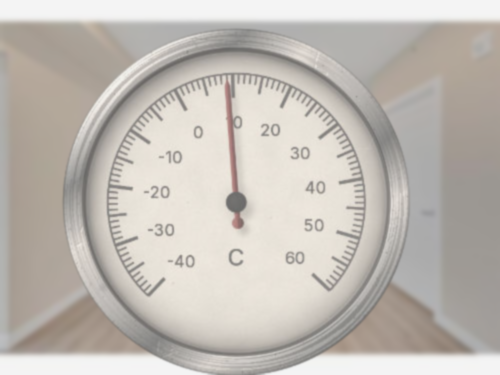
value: 9 (°C)
